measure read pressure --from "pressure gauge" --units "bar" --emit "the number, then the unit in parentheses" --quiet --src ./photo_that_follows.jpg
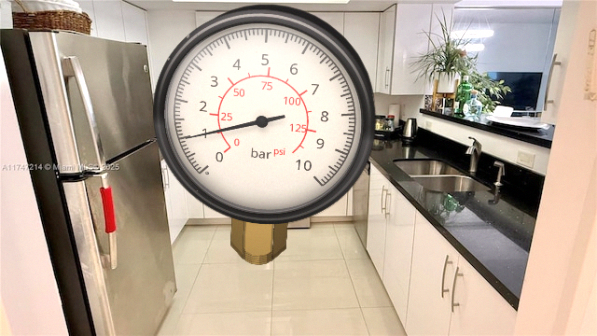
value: 1 (bar)
